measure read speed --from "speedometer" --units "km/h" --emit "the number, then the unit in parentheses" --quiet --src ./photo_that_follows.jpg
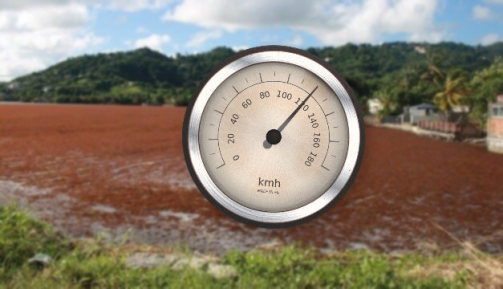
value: 120 (km/h)
